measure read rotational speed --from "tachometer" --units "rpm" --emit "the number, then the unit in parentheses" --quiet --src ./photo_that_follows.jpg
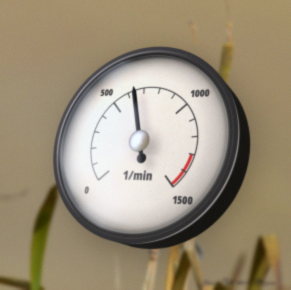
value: 650 (rpm)
